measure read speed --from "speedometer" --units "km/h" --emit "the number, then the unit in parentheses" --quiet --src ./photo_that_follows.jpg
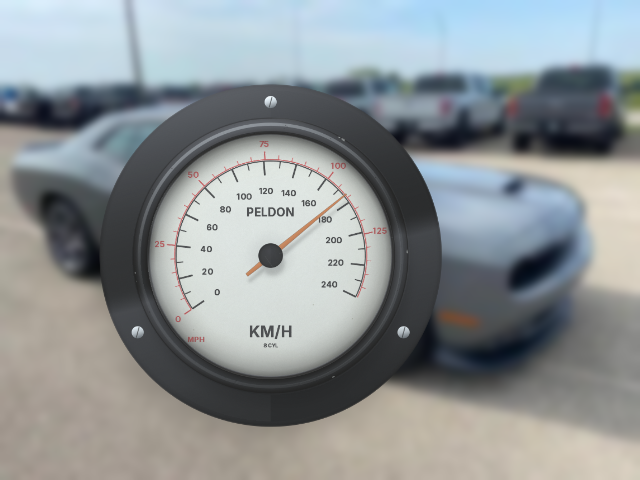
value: 175 (km/h)
